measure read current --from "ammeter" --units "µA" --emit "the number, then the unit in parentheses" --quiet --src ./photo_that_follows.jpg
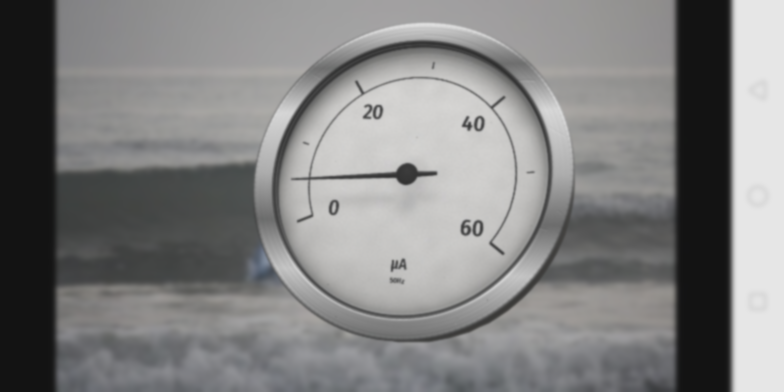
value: 5 (µA)
